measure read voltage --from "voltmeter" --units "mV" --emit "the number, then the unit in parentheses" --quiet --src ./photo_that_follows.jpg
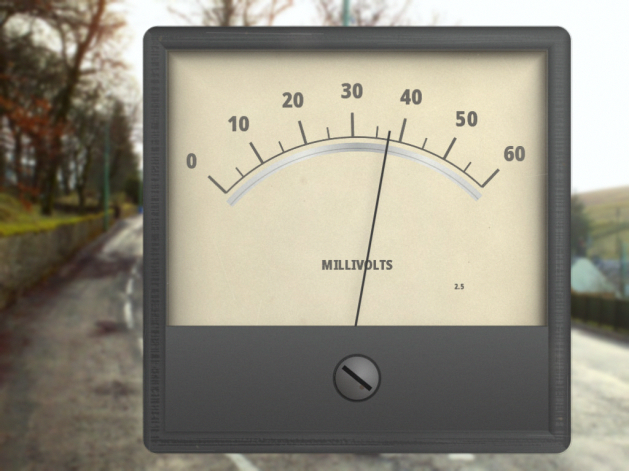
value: 37.5 (mV)
